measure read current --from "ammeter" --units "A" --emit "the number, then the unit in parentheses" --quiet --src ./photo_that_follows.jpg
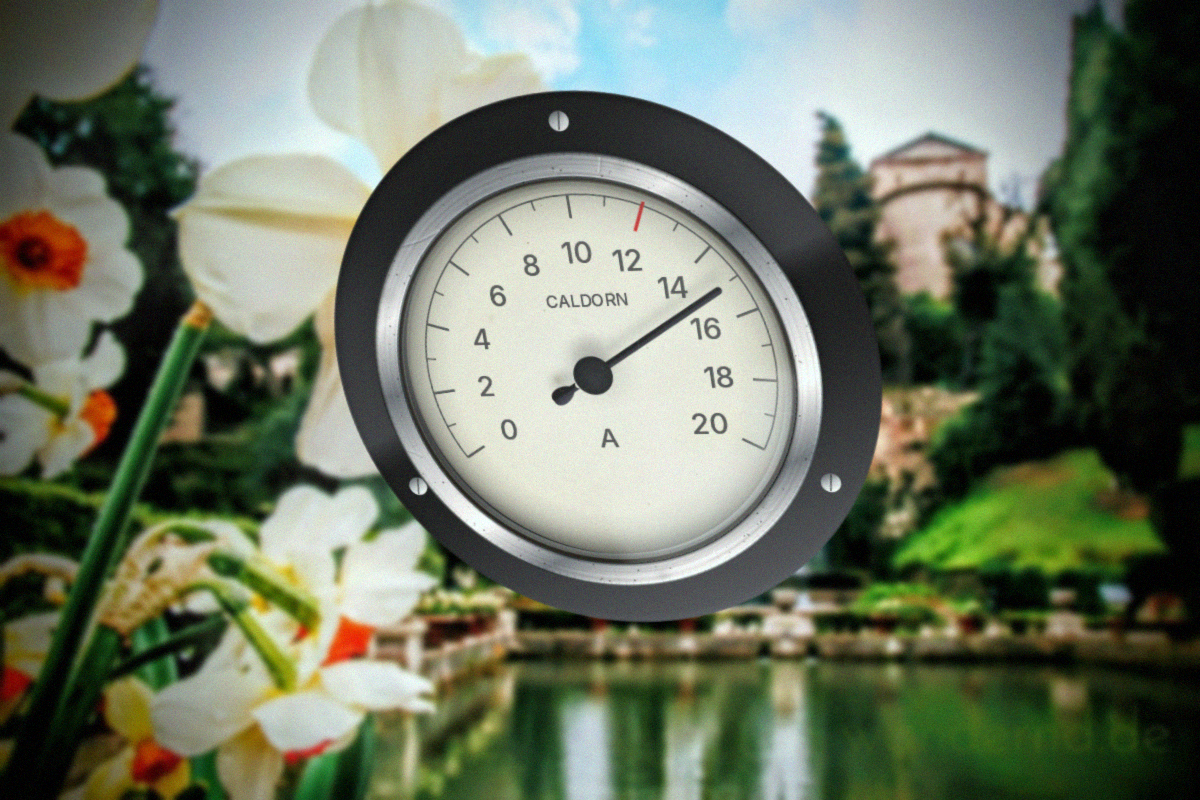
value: 15 (A)
